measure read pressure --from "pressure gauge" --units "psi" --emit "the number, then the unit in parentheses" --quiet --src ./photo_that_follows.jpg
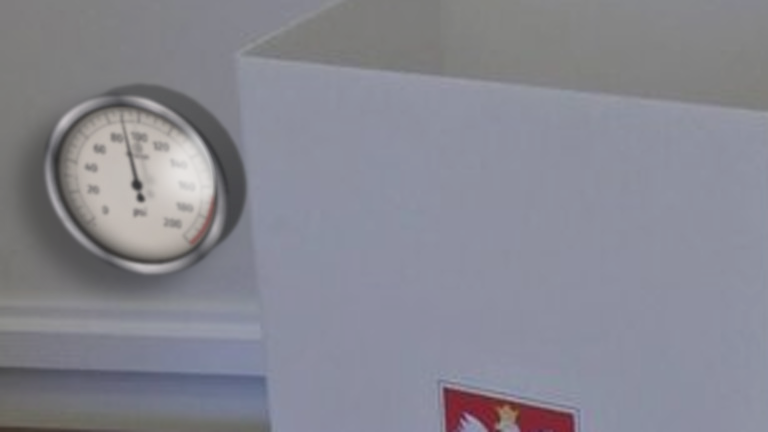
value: 90 (psi)
